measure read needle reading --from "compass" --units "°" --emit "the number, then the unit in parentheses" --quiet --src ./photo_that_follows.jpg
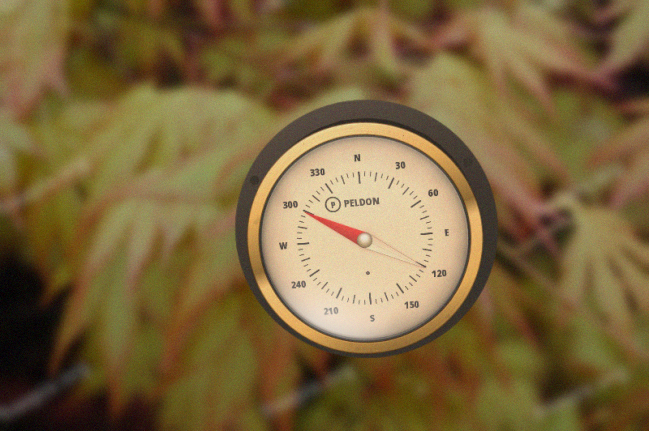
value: 300 (°)
